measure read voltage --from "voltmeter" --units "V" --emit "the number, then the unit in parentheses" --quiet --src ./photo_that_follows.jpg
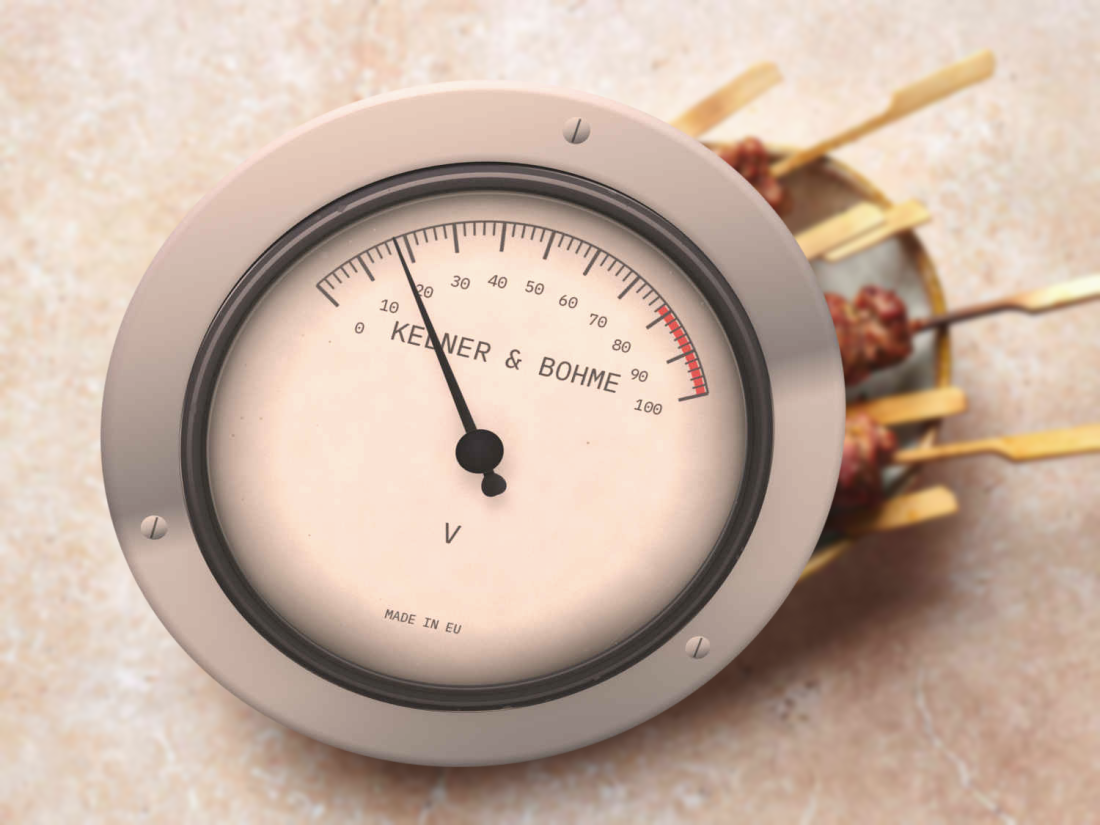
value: 18 (V)
